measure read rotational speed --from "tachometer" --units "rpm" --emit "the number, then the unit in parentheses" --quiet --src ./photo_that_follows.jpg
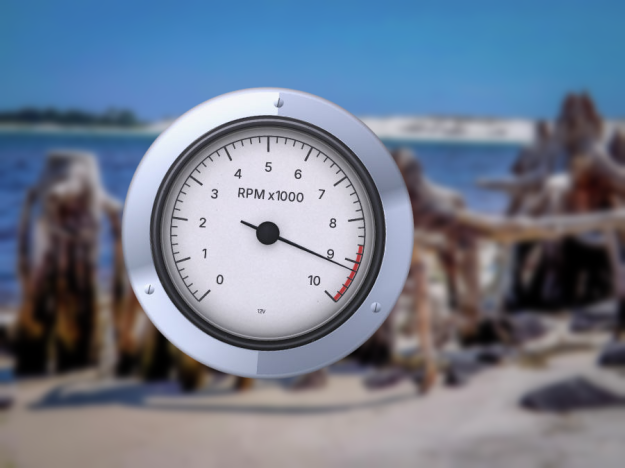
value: 9200 (rpm)
